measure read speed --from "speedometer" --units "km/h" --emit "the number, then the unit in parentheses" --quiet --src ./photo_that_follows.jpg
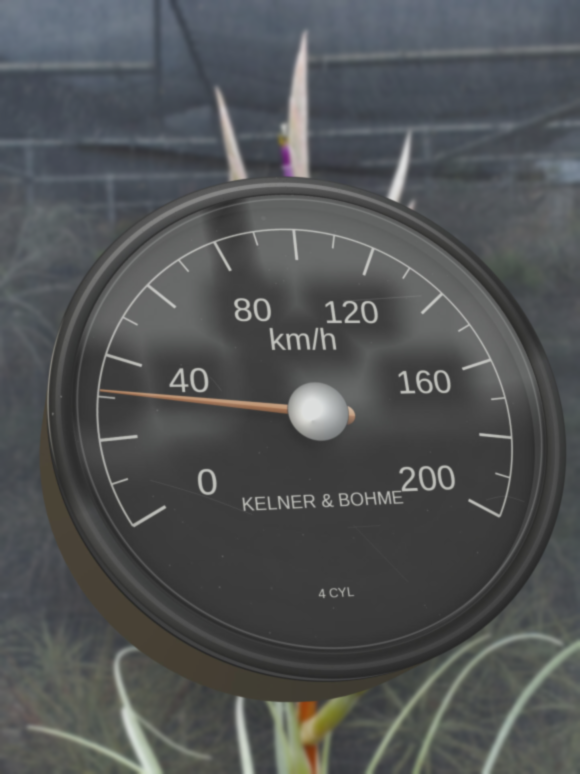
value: 30 (km/h)
